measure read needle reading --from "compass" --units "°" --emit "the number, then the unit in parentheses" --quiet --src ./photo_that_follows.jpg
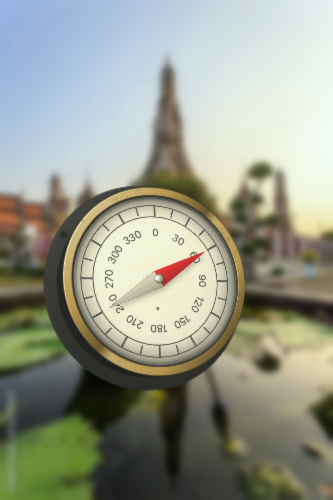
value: 60 (°)
